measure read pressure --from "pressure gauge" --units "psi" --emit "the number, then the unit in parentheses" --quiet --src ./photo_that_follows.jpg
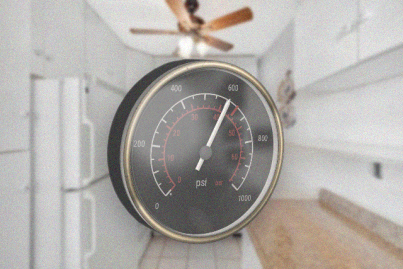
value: 600 (psi)
